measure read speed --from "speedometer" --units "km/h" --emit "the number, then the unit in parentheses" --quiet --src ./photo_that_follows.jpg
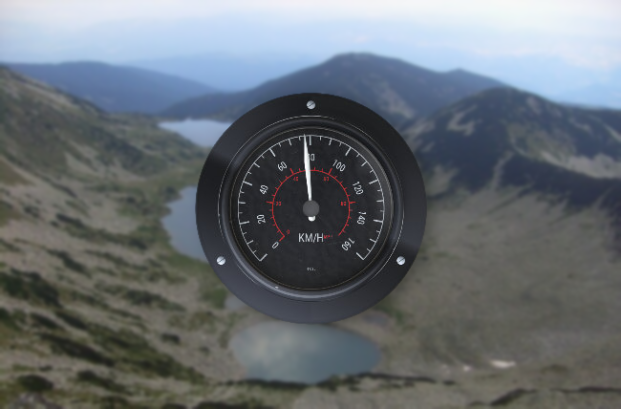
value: 77.5 (km/h)
